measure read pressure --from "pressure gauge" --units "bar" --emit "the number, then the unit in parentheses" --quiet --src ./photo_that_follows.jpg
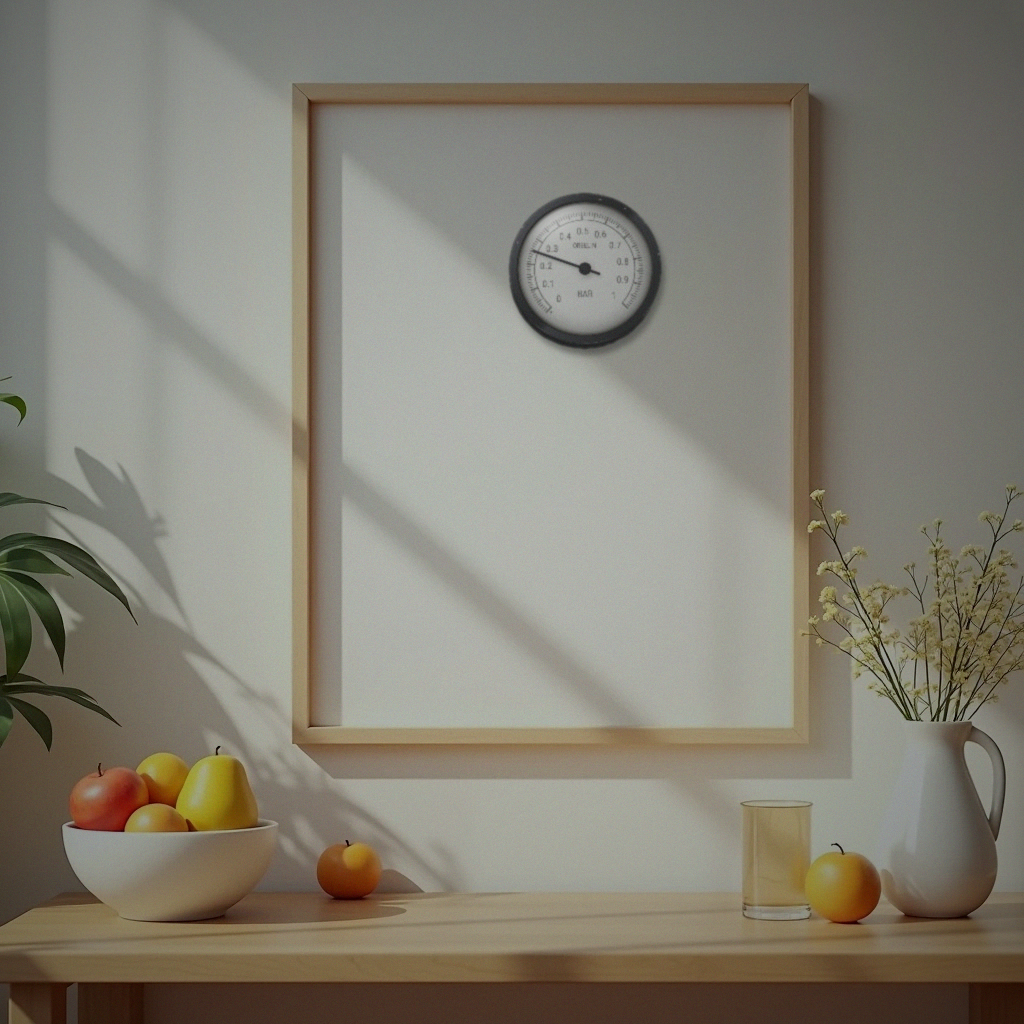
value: 0.25 (bar)
